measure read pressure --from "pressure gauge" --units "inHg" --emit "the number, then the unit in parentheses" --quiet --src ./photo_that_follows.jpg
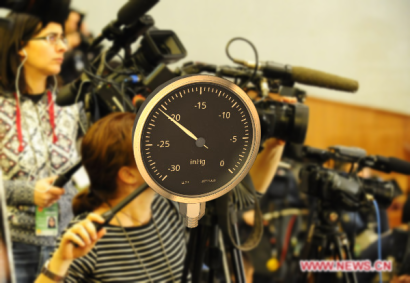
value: -20.5 (inHg)
